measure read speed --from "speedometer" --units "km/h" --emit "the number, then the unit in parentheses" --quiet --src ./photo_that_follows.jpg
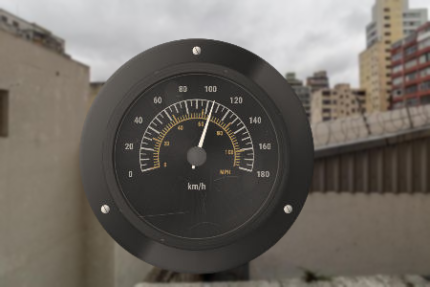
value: 105 (km/h)
